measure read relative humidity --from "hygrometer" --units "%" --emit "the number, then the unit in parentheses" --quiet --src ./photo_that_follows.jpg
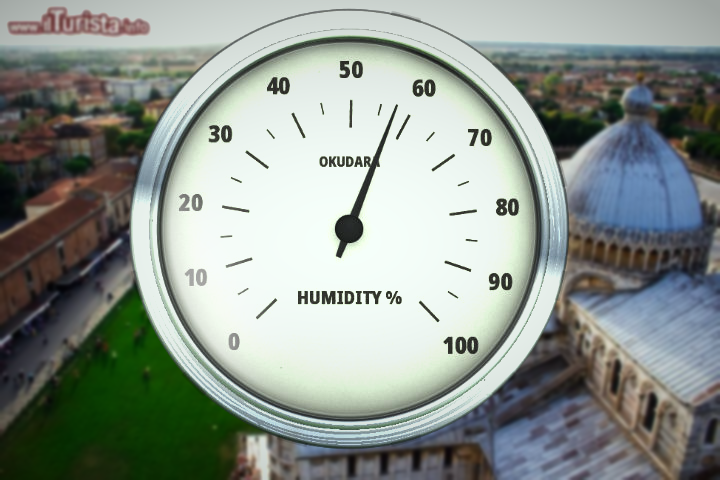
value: 57.5 (%)
